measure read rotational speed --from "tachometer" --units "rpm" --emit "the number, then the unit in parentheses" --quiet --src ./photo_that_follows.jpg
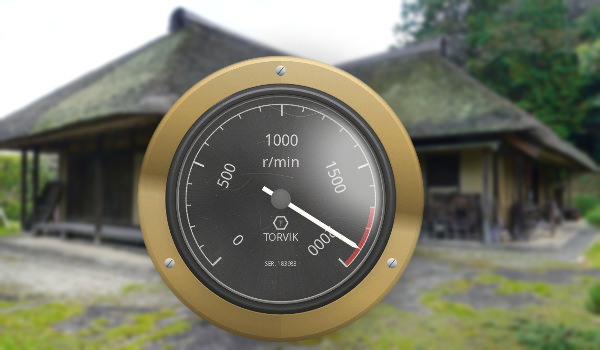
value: 1900 (rpm)
